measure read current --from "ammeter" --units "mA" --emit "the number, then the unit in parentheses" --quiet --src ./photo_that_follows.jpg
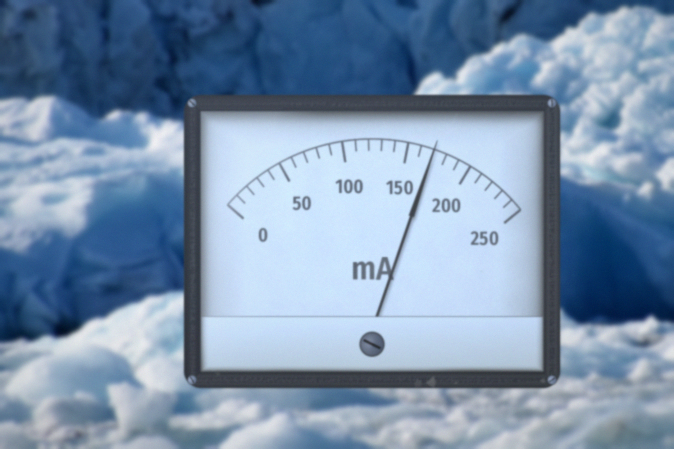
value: 170 (mA)
